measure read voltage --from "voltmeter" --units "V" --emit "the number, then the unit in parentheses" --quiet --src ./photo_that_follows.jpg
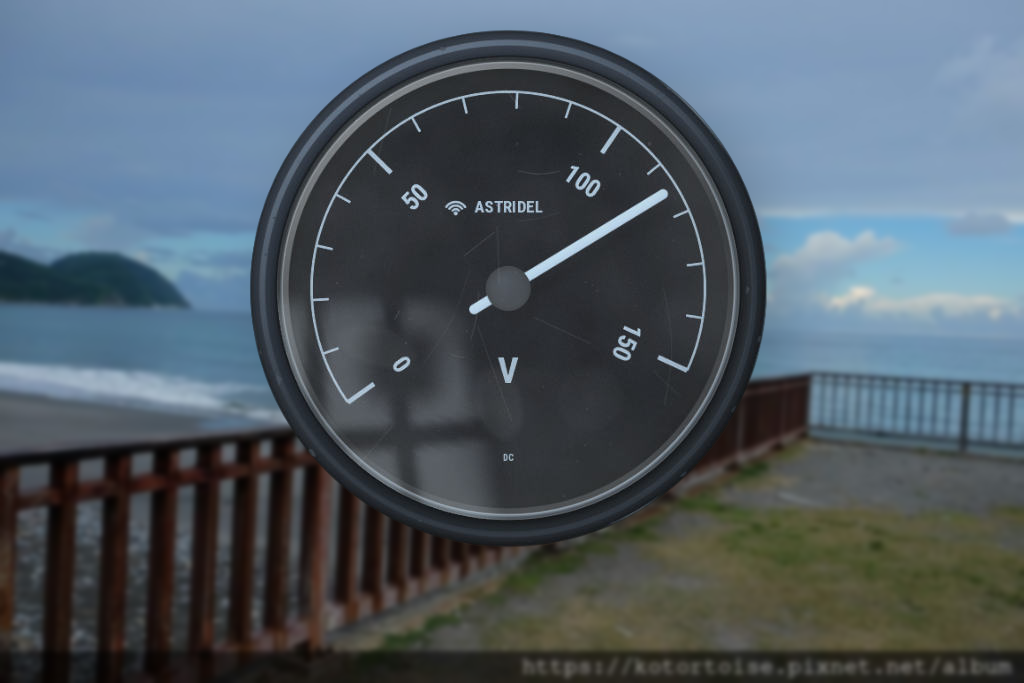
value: 115 (V)
